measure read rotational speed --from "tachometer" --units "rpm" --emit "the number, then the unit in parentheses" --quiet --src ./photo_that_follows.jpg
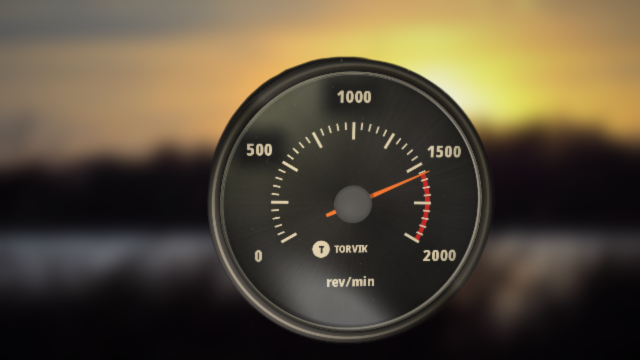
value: 1550 (rpm)
